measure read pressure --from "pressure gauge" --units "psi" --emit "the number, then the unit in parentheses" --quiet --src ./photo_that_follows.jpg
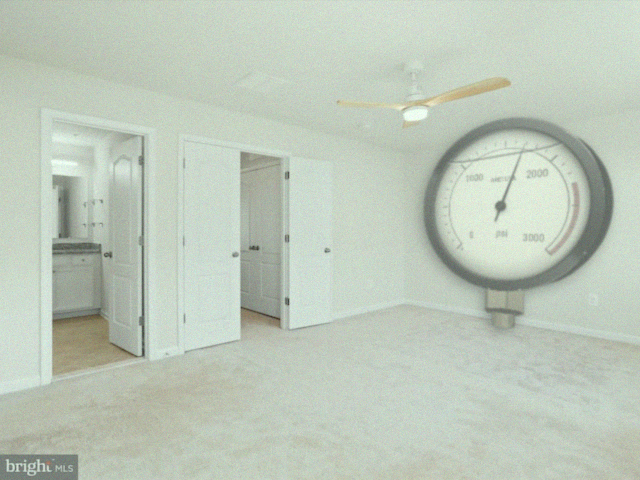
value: 1700 (psi)
